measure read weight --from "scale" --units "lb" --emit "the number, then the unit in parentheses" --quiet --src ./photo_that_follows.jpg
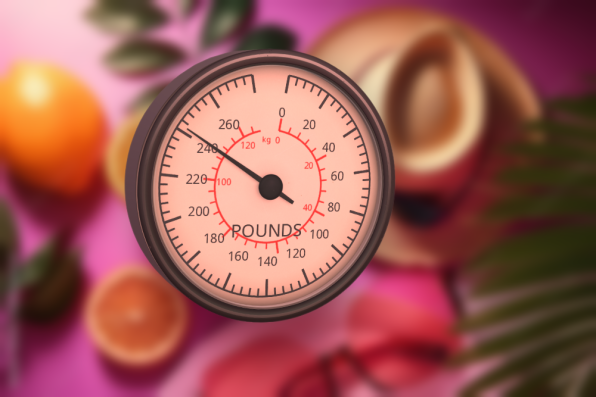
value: 242 (lb)
